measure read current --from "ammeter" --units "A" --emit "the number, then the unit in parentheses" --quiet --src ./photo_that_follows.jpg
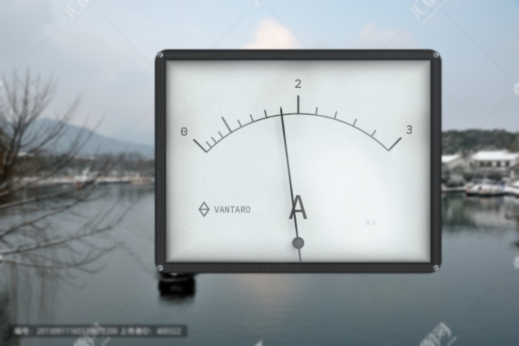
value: 1.8 (A)
